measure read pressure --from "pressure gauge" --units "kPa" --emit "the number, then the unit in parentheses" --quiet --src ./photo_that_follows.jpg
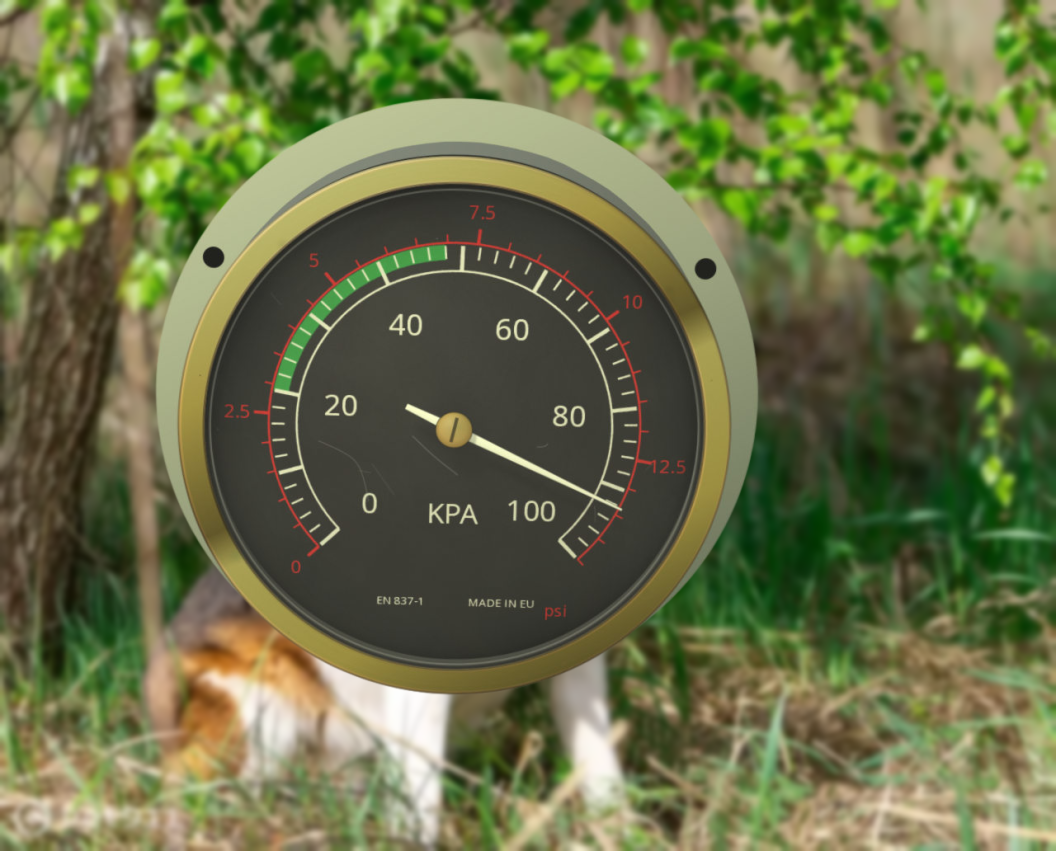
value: 92 (kPa)
